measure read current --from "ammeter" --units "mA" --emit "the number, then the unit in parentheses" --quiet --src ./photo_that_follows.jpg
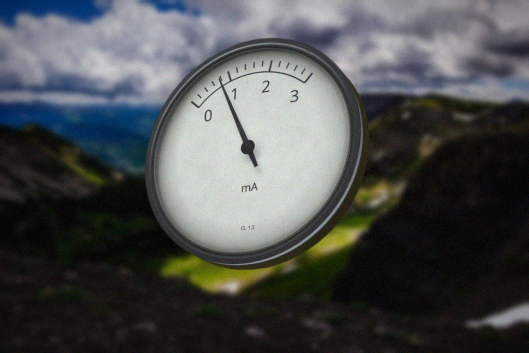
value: 0.8 (mA)
